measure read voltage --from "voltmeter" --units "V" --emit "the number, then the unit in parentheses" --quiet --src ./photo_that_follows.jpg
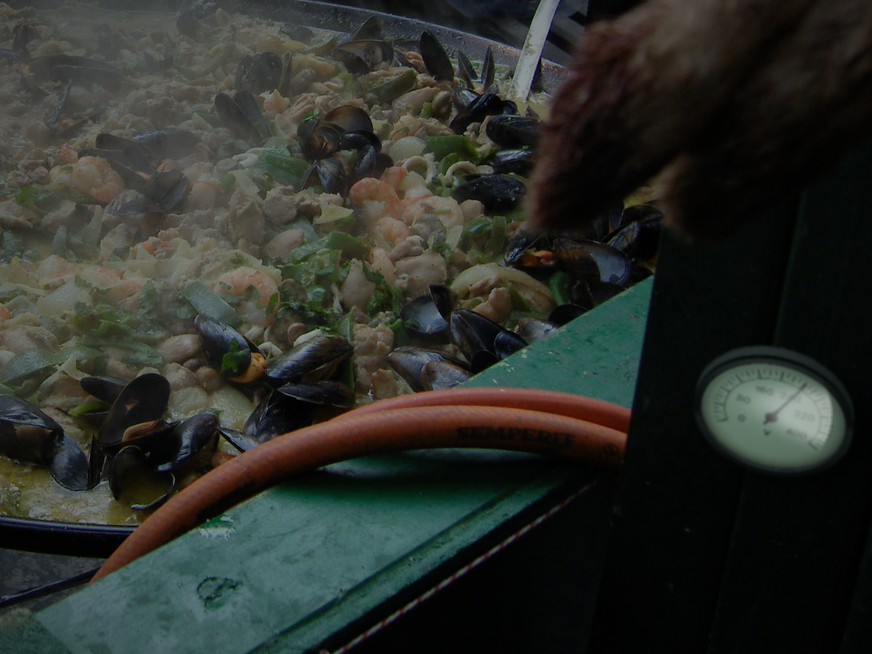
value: 240 (V)
